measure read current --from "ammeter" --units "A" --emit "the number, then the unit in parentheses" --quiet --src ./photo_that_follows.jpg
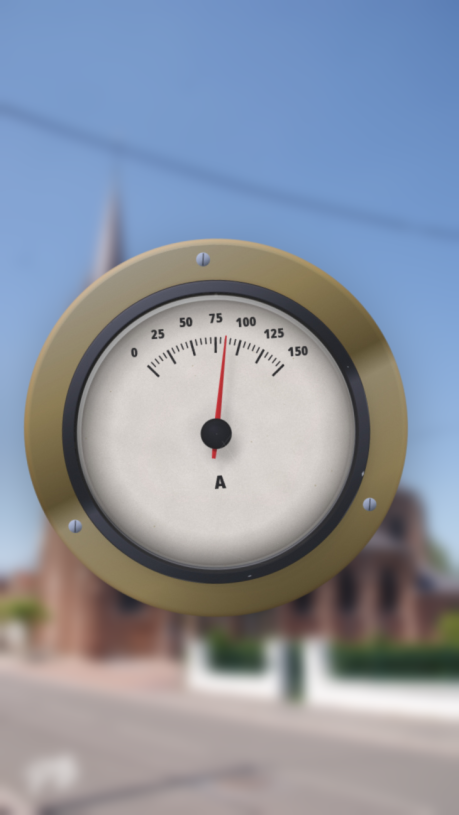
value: 85 (A)
